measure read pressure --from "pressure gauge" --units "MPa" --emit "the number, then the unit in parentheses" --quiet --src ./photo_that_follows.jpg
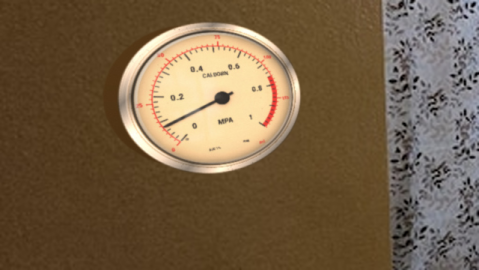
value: 0.08 (MPa)
